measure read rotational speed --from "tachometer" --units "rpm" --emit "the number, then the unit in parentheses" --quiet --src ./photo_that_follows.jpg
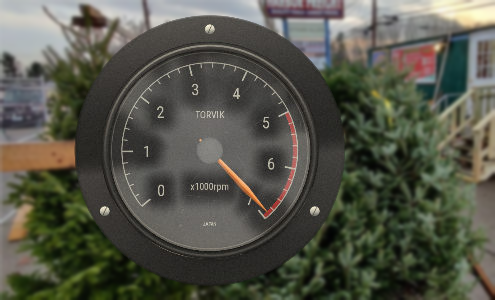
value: 6900 (rpm)
